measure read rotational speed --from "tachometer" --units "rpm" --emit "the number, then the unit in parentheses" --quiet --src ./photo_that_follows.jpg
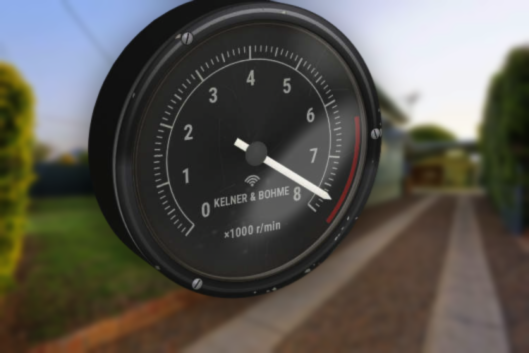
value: 7700 (rpm)
